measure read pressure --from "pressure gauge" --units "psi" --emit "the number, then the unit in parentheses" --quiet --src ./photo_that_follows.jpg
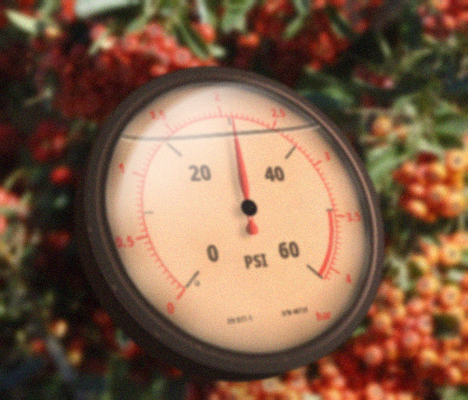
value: 30 (psi)
